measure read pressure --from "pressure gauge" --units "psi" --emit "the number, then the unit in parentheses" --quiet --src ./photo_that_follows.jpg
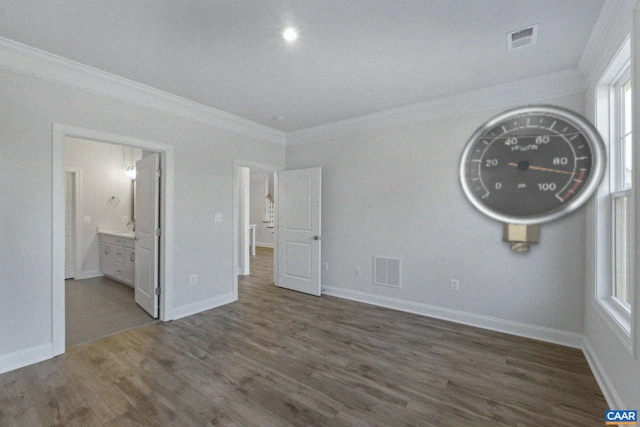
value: 87.5 (psi)
